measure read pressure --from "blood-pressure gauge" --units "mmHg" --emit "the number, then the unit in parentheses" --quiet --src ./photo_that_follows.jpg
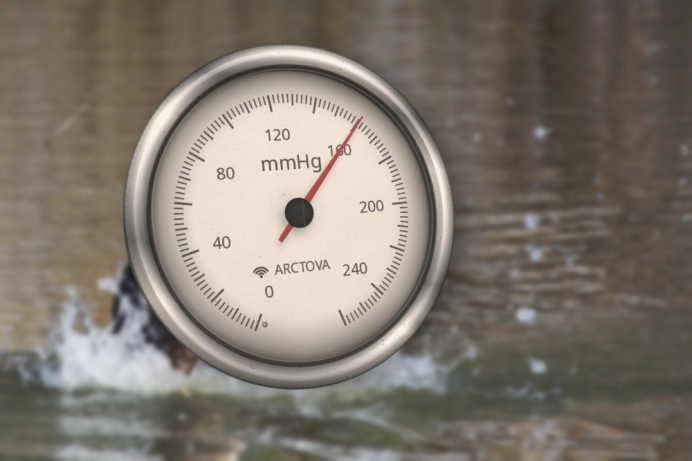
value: 160 (mmHg)
